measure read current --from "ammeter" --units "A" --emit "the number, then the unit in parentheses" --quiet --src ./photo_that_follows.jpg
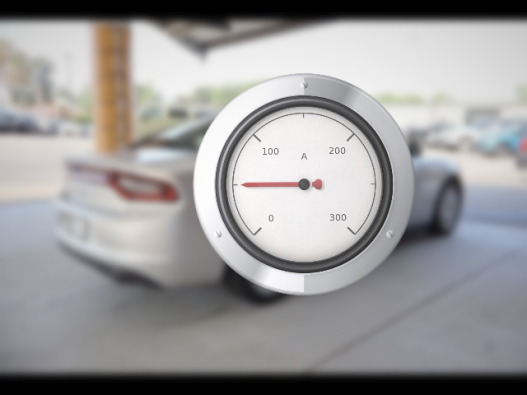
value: 50 (A)
